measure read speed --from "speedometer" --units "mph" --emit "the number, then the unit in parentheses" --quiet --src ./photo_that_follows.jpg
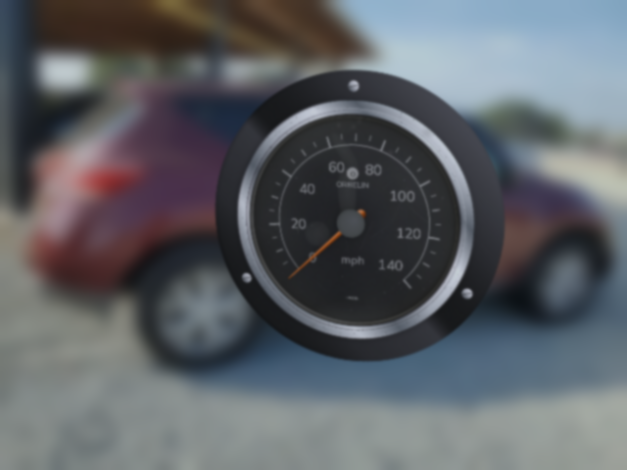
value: 0 (mph)
